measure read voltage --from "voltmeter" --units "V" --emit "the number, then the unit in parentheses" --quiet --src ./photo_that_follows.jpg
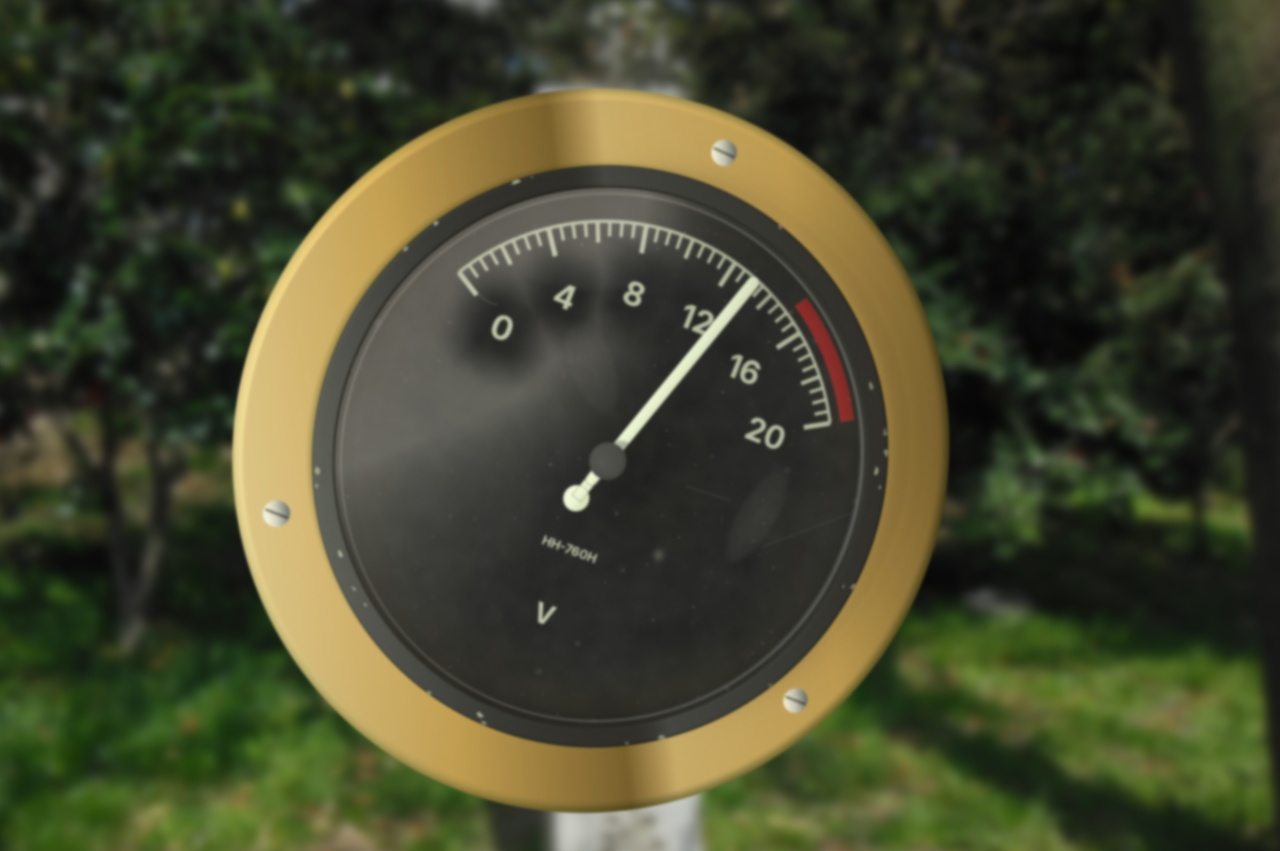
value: 13 (V)
